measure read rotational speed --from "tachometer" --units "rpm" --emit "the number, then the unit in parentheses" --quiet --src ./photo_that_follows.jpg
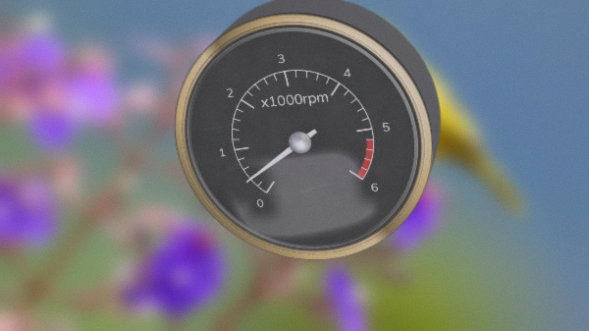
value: 400 (rpm)
